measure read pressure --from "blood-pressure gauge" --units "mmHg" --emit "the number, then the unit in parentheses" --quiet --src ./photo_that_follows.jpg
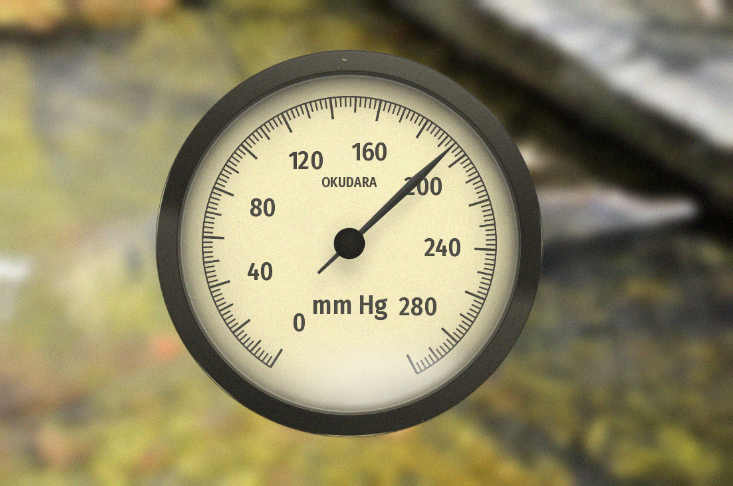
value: 194 (mmHg)
